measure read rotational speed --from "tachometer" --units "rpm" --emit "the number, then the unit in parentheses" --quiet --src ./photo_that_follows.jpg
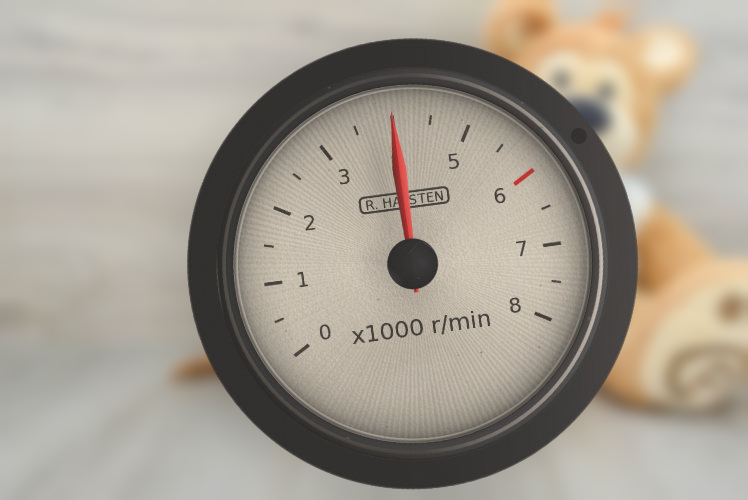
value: 4000 (rpm)
